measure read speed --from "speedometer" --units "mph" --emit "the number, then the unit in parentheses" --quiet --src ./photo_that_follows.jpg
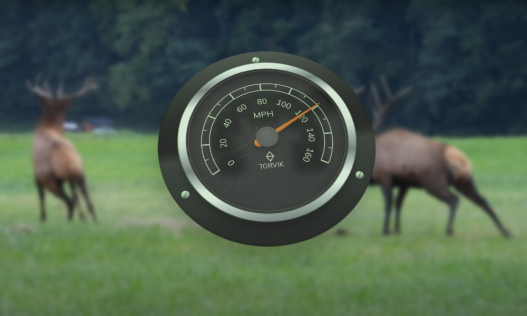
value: 120 (mph)
